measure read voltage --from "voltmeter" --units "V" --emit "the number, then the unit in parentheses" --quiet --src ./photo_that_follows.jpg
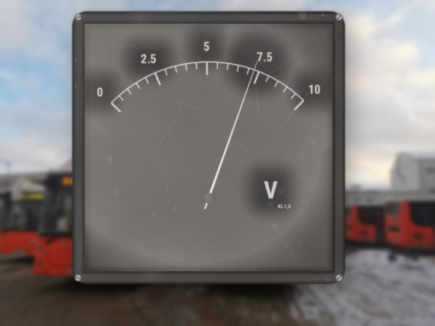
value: 7.25 (V)
